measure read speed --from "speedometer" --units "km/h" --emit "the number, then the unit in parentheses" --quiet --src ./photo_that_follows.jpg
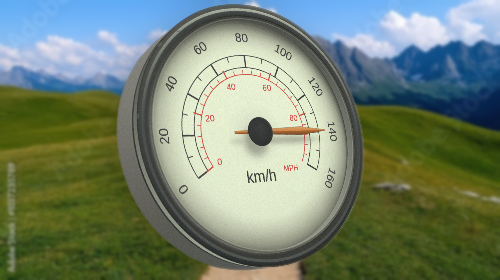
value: 140 (km/h)
